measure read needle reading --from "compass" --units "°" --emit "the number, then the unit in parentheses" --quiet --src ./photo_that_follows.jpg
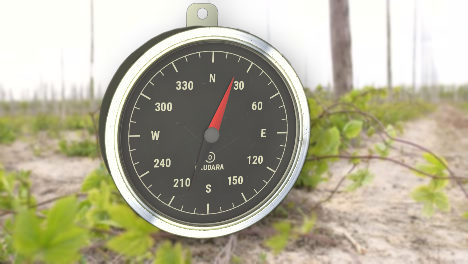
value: 20 (°)
